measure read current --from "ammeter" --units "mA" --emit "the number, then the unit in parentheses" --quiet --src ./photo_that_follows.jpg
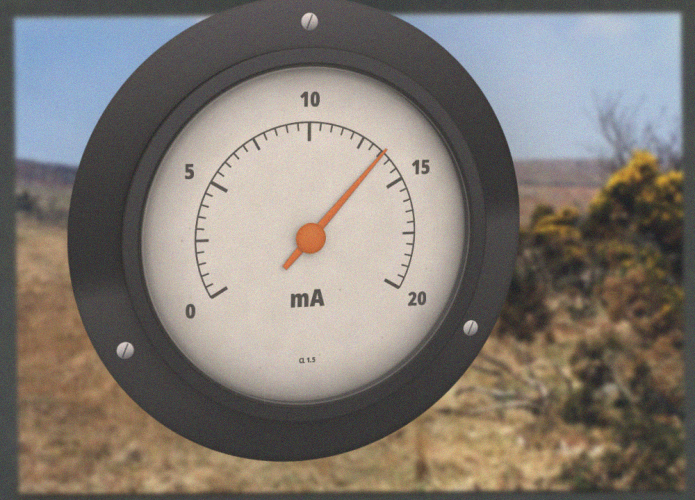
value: 13.5 (mA)
